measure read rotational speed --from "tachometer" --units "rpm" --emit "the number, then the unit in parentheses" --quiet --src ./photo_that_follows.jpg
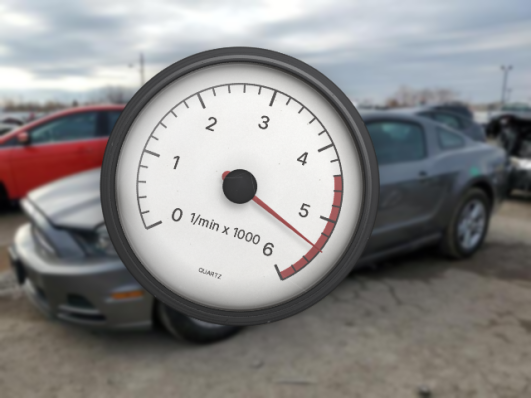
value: 5400 (rpm)
